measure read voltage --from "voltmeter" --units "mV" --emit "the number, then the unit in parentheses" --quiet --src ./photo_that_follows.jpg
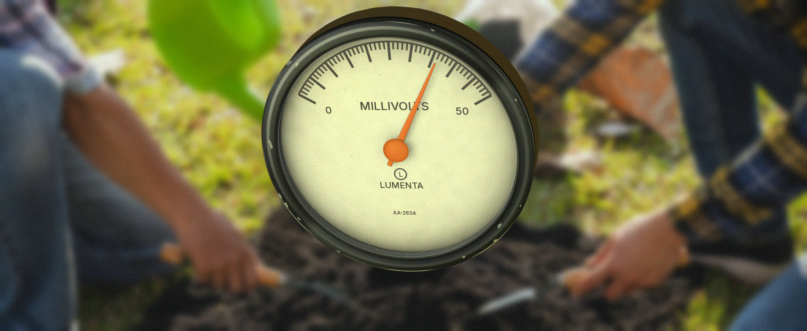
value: 36 (mV)
